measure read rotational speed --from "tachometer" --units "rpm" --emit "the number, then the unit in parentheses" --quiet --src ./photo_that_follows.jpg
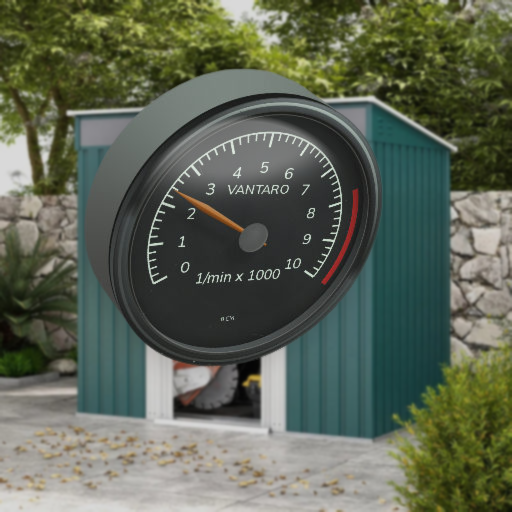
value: 2400 (rpm)
